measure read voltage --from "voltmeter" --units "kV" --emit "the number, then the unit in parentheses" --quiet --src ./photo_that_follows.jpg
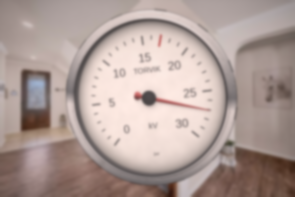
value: 27 (kV)
